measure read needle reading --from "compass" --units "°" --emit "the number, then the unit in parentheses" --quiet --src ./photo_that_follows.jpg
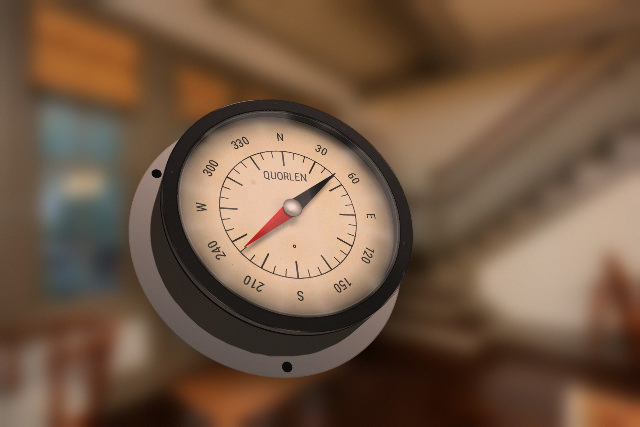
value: 230 (°)
